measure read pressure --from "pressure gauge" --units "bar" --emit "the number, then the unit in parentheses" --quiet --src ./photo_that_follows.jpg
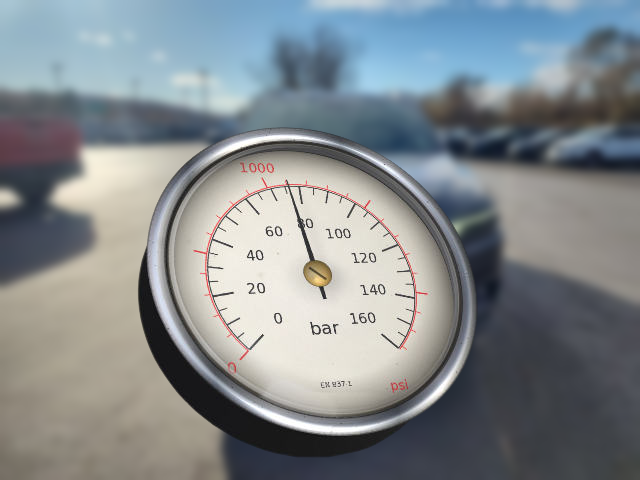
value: 75 (bar)
